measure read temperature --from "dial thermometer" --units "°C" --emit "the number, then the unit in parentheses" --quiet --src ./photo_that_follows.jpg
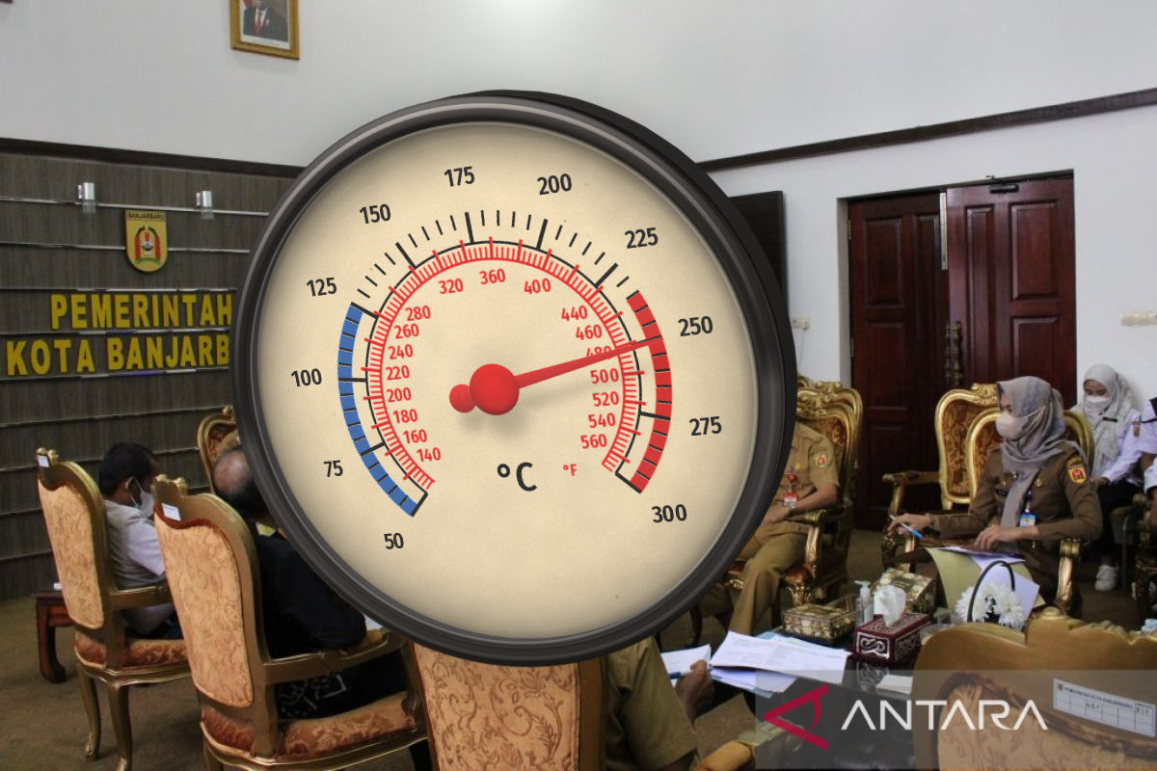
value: 250 (°C)
